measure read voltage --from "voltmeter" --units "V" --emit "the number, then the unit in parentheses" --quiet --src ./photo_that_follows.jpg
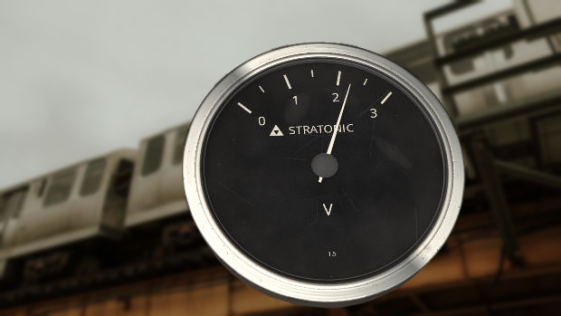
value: 2.25 (V)
